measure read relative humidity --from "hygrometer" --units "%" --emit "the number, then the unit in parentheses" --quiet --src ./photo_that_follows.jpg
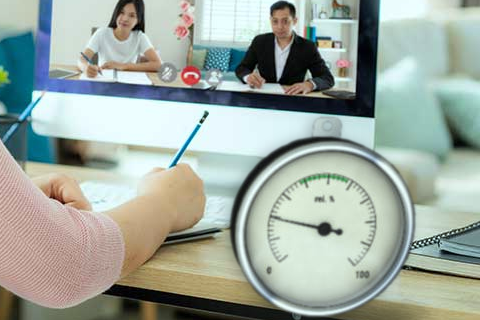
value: 20 (%)
